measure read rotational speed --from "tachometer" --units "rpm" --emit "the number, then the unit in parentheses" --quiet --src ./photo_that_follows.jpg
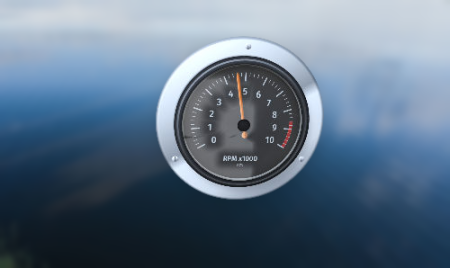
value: 4600 (rpm)
